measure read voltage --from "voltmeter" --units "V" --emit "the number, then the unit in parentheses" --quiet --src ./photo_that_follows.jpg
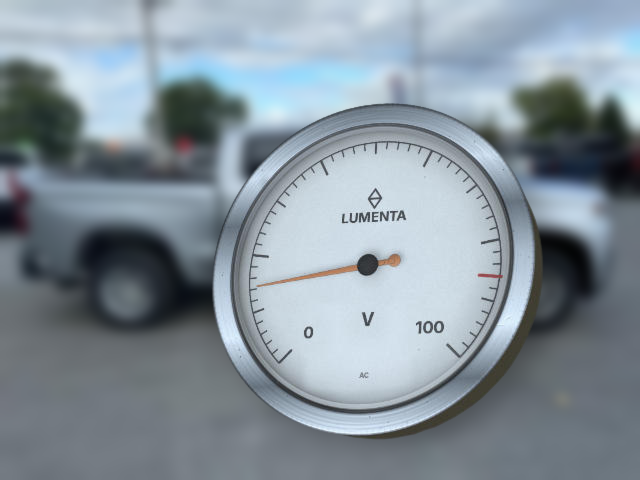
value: 14 (V)
